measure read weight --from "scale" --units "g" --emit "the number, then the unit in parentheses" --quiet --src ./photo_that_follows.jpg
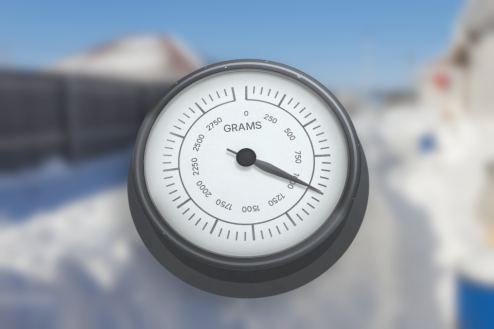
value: 1000 (g)
